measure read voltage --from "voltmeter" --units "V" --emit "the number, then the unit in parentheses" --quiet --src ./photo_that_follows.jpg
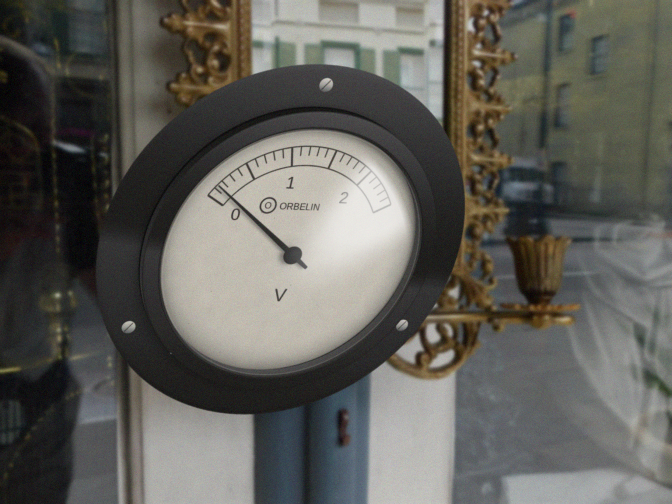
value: 0.15 (V)
